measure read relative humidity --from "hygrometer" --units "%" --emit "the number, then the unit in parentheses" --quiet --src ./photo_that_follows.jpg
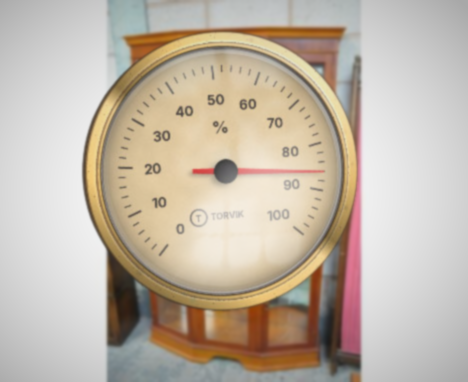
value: 86 (%)
